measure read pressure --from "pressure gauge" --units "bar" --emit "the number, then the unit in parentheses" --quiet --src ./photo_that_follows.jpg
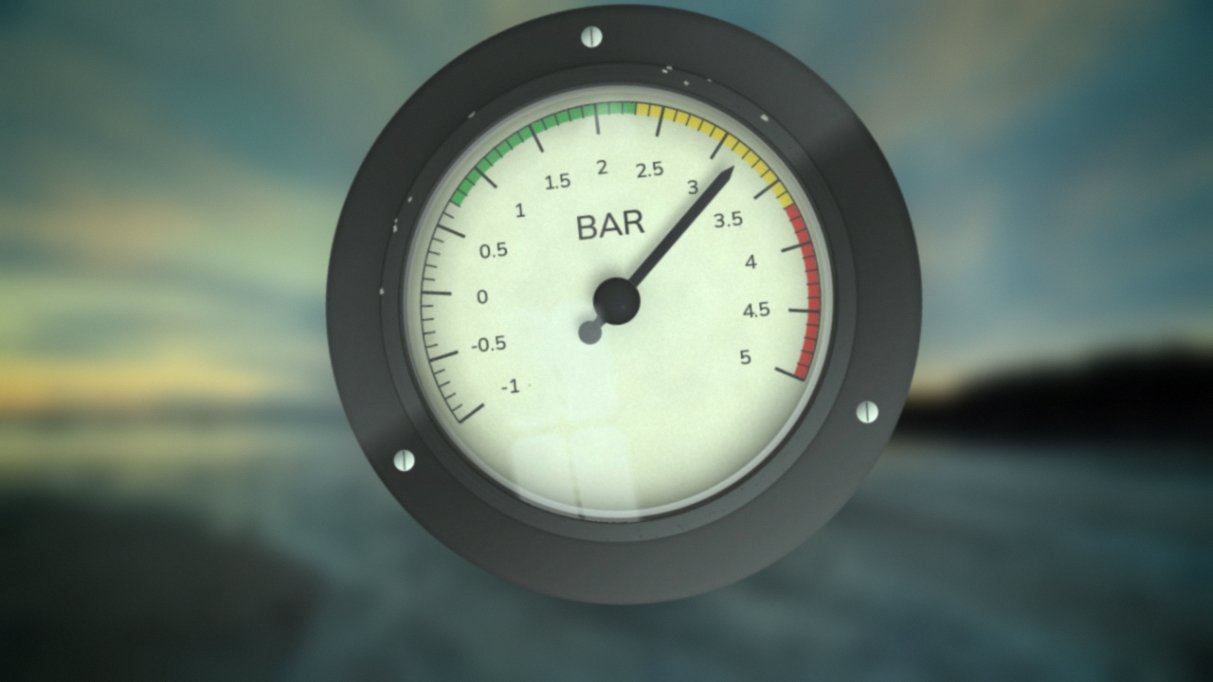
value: 3.2 (bar)
